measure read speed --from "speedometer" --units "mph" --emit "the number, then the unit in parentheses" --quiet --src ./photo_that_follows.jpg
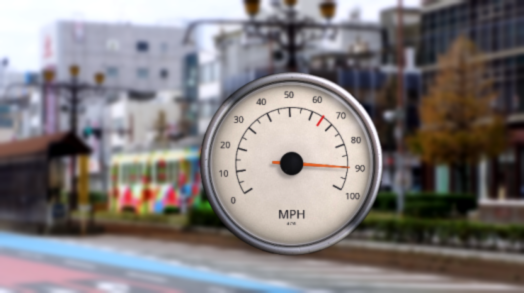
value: 90 (mph)
